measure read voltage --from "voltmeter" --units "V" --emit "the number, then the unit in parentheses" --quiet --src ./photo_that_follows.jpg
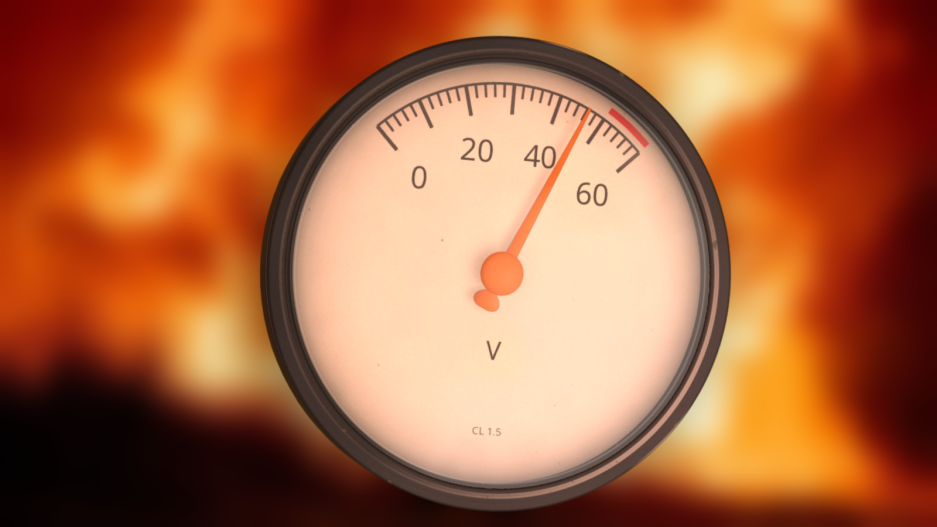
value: 46 (V)
